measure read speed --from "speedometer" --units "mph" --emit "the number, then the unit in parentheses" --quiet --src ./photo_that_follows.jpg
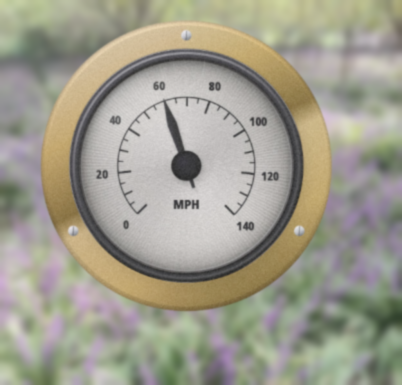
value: 60 (mph)
